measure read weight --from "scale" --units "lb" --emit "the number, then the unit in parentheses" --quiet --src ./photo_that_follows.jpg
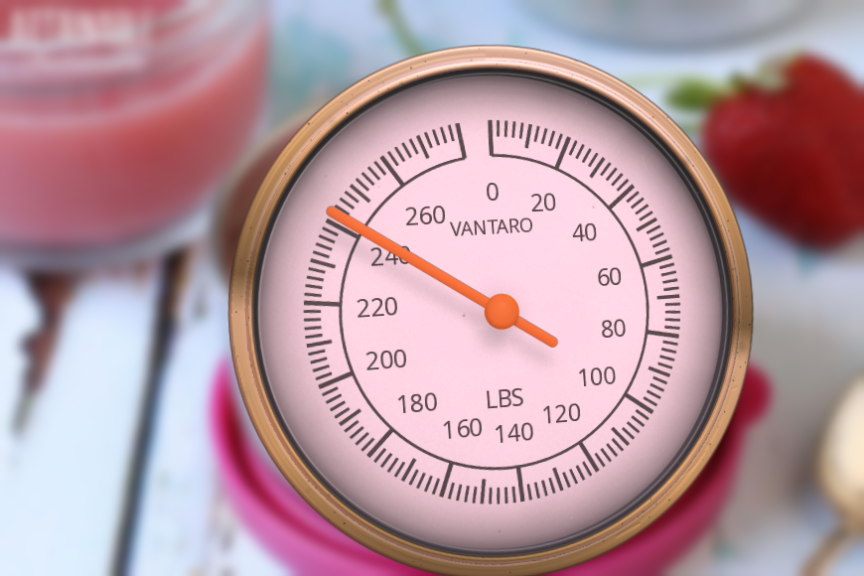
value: 242 (lb)
